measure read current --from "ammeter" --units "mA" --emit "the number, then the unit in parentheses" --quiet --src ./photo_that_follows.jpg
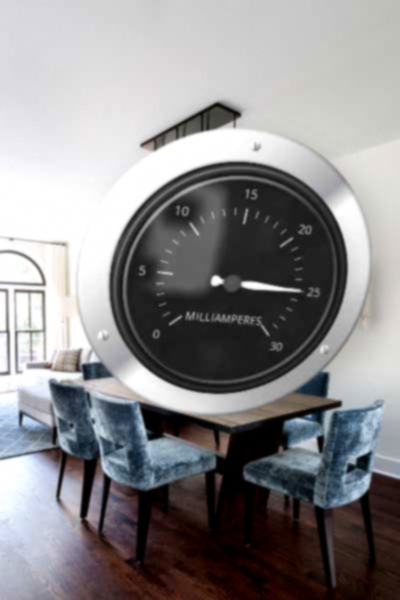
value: 25 (mA)
